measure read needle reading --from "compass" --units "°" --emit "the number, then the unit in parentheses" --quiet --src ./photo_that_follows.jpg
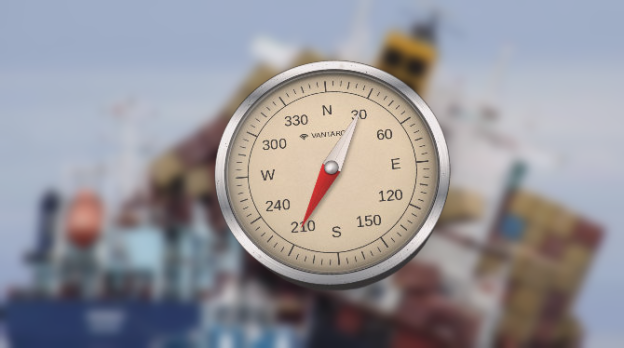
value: 210 (°)
